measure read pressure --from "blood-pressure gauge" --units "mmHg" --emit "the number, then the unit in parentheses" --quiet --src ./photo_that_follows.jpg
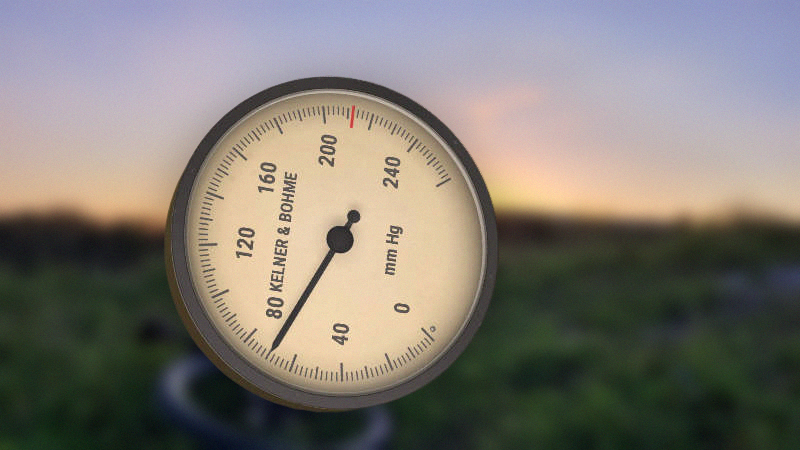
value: 70 (mmHg)
